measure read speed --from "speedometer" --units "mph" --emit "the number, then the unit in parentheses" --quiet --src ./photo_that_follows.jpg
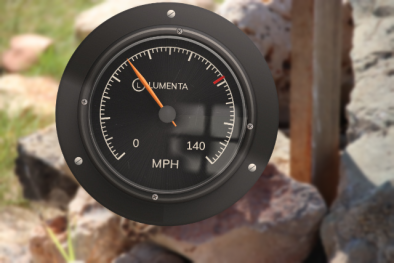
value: 50 (mph)
